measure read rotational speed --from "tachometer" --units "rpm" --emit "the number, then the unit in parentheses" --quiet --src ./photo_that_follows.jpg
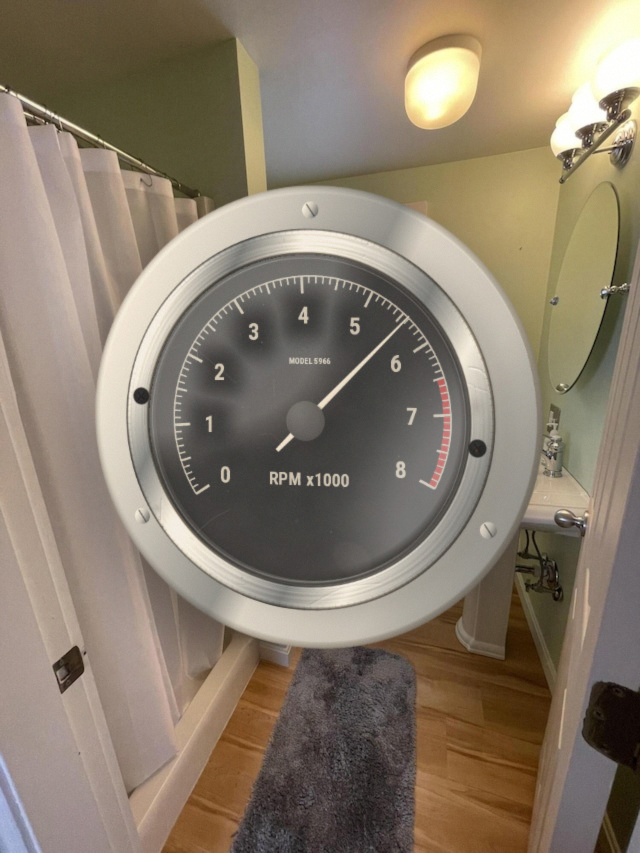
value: 5600 (rpm)
